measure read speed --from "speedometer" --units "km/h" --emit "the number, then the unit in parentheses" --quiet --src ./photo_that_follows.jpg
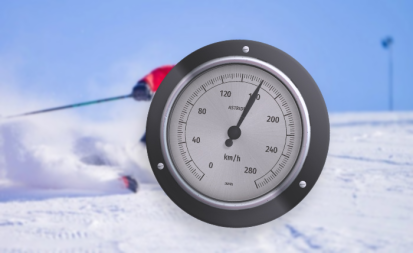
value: 160 (km/h)
